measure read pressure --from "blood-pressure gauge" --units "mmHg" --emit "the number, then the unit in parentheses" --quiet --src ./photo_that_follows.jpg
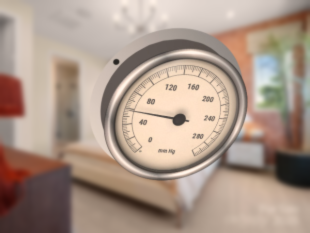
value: 60 (mmHg)
